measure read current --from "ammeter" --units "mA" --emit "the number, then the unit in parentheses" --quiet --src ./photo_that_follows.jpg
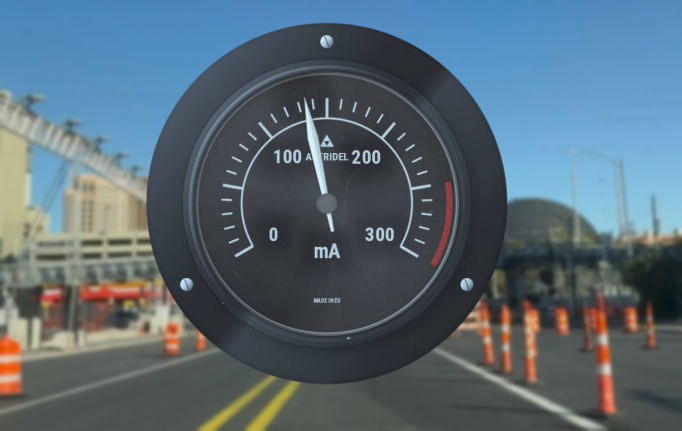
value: 135 (mA)
